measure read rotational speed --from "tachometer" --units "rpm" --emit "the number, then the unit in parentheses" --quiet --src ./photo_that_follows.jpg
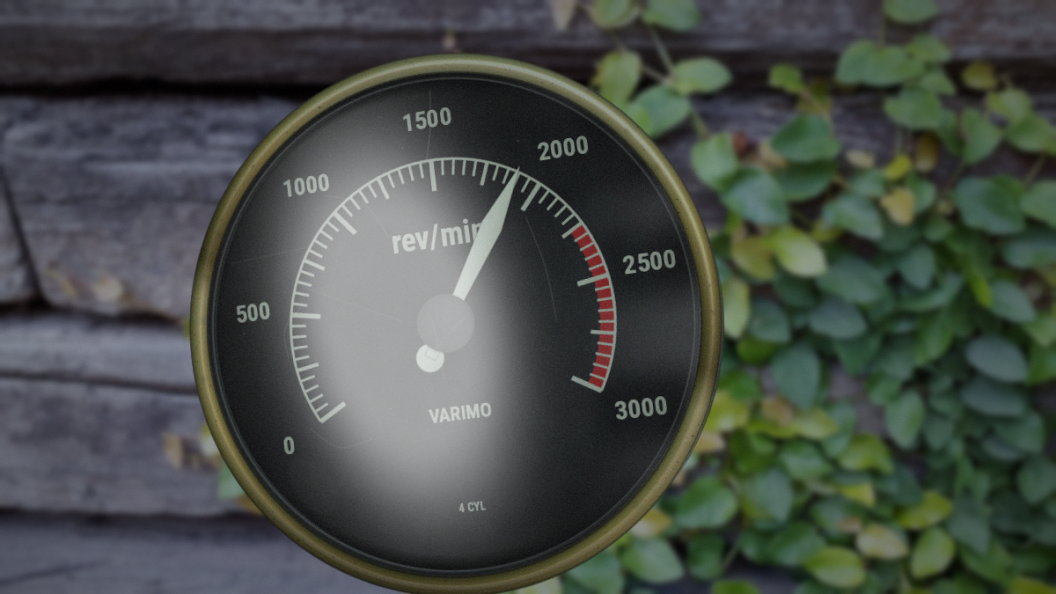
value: 1900 (rpm)
